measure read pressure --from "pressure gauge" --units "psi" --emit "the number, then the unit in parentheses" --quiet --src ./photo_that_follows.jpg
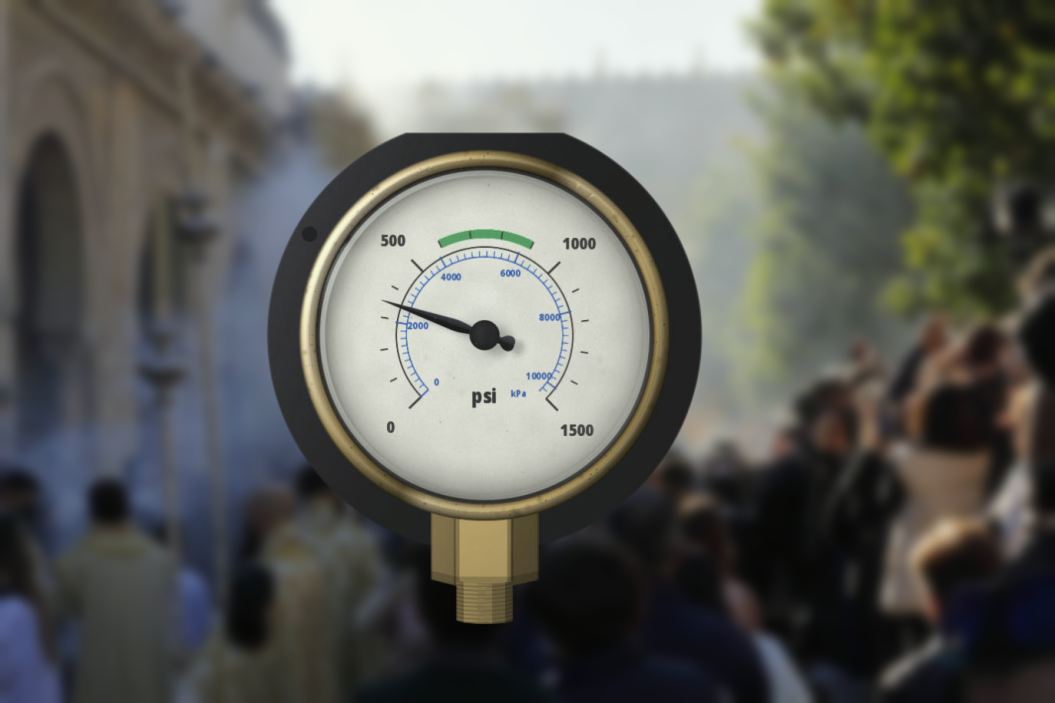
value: 350 (psi)
